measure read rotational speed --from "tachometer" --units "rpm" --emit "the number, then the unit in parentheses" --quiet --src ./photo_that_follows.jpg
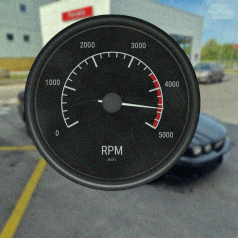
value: 4500 (rpm)
